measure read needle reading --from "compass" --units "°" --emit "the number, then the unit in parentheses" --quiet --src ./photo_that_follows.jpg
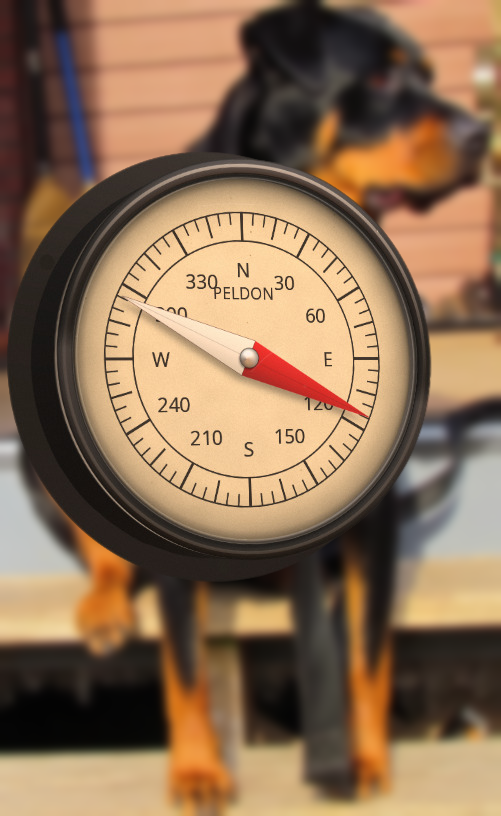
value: 115 (°)
